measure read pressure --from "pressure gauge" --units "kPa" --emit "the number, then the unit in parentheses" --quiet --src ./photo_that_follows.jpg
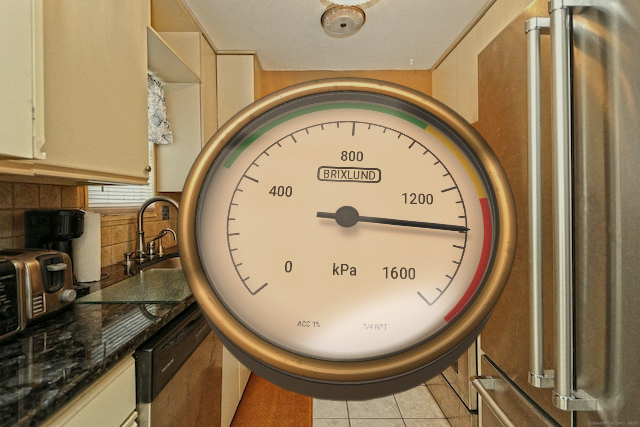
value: 1350 (kPa)
